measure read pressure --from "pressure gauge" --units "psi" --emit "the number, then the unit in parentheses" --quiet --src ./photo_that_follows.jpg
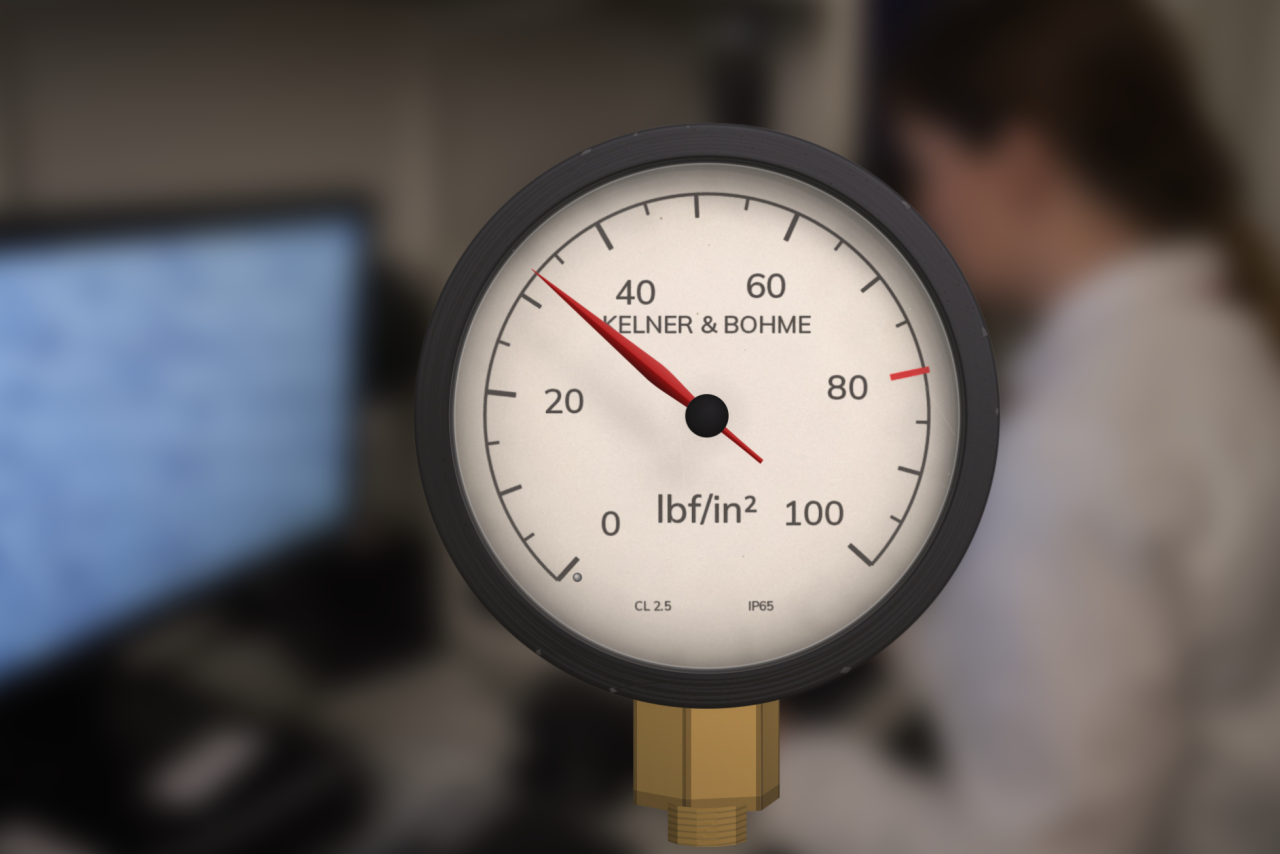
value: 32.5 (psi)
